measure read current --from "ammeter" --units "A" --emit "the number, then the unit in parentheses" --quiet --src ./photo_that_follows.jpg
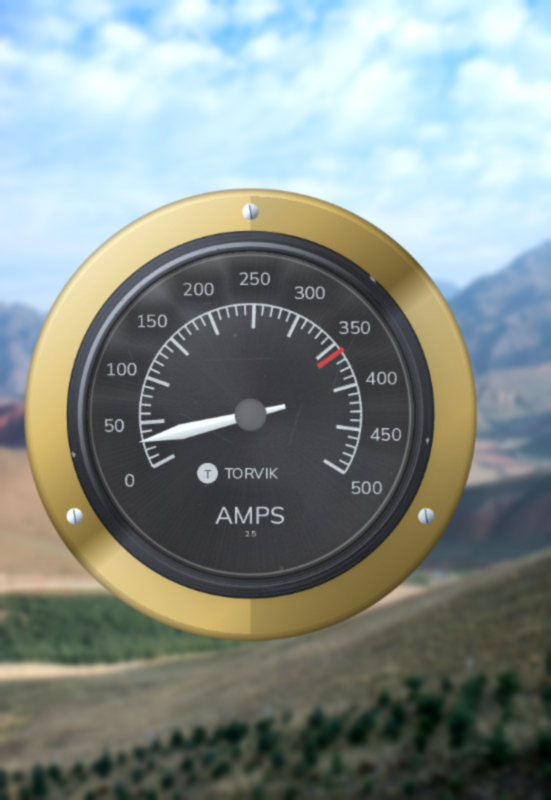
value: 30 (A)
